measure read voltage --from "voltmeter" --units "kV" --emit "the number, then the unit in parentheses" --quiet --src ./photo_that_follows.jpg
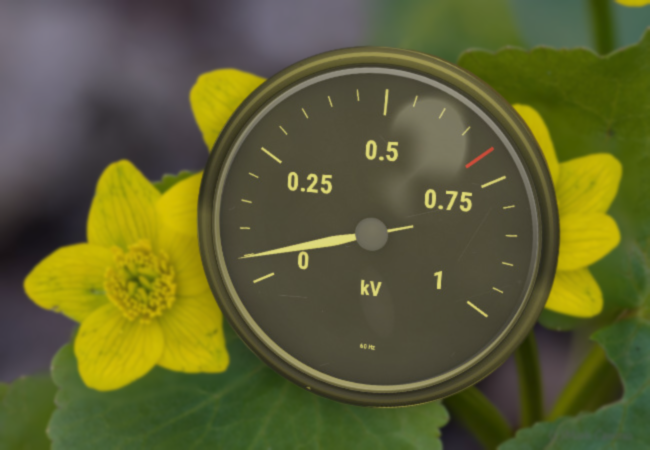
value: 0.05 (kV)
